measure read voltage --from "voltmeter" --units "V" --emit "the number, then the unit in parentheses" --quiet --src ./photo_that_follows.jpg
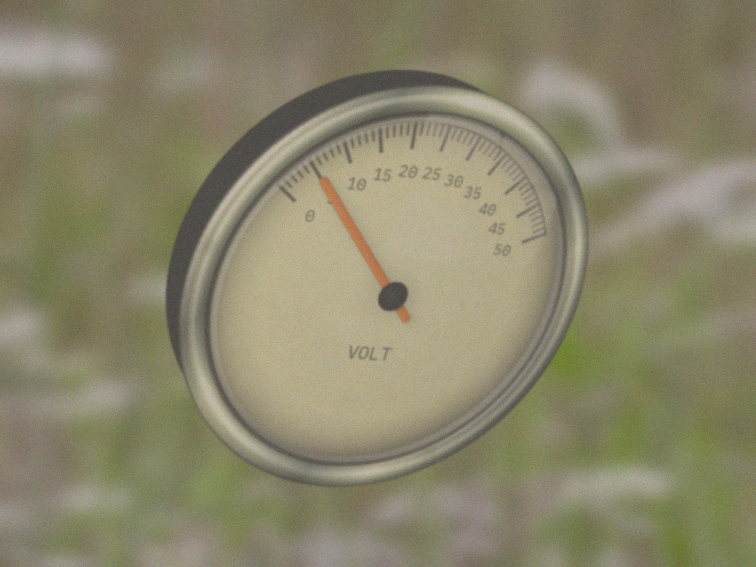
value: 5 (V)
